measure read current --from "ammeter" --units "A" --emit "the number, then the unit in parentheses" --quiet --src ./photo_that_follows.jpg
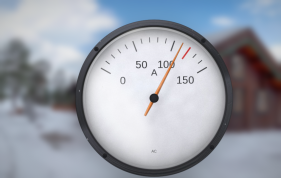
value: 110 (A)
